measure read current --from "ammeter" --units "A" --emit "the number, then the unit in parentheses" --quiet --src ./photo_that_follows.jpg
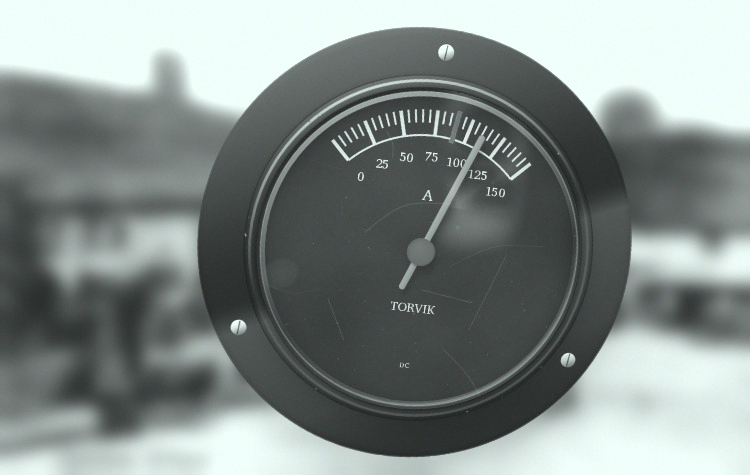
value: 110 (A)
